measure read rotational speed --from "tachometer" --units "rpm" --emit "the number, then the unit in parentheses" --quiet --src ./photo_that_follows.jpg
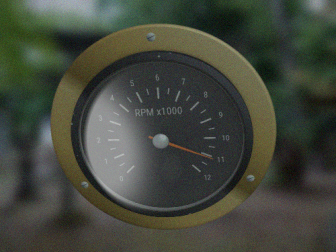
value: 11000 (rpm)
